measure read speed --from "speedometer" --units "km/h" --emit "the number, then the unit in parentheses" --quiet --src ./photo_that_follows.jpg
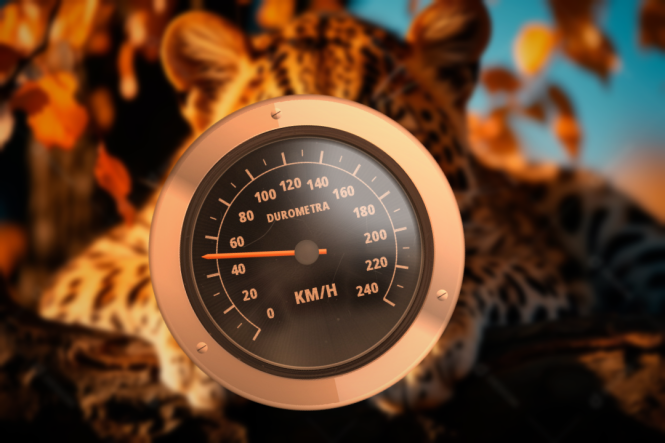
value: 50 (km/h)
